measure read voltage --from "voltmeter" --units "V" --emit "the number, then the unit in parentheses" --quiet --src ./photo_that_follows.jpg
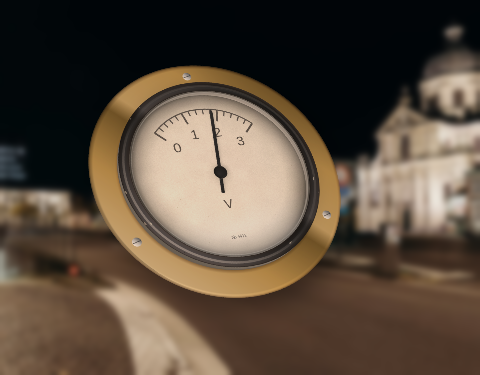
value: 1.8 (V)
